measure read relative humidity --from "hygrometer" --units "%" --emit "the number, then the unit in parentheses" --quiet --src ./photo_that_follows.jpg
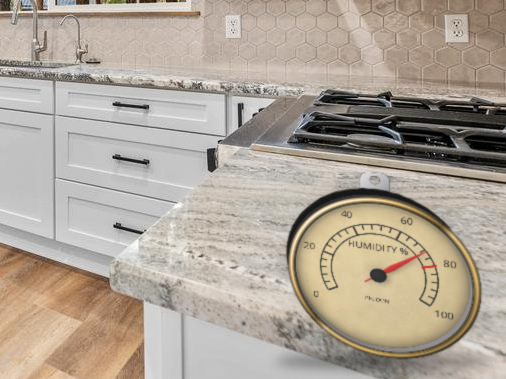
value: 72 (%)
